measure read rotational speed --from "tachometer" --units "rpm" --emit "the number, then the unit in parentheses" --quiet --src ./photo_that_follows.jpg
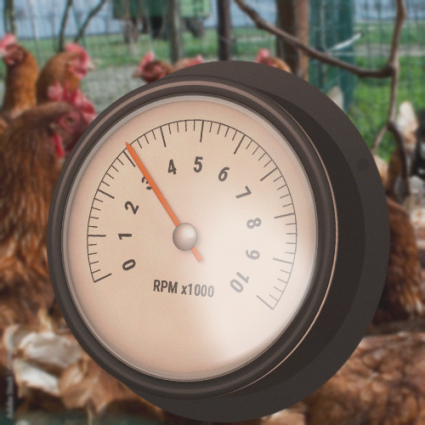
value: 3200 (rpm)
